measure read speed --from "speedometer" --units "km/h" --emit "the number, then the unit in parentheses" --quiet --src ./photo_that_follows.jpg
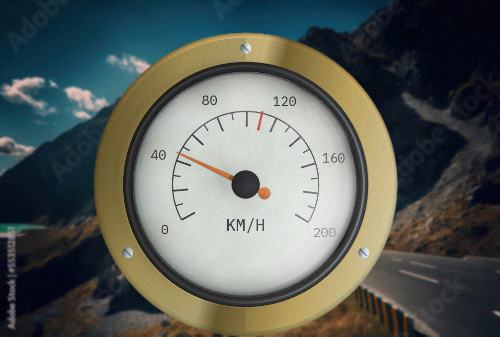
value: 45 (km/h)
